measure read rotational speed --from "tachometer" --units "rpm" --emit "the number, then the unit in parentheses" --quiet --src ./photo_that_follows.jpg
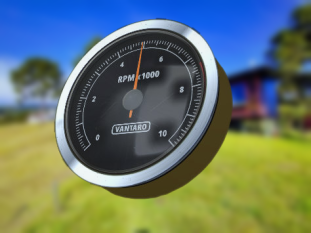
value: 5000 (rpm)
